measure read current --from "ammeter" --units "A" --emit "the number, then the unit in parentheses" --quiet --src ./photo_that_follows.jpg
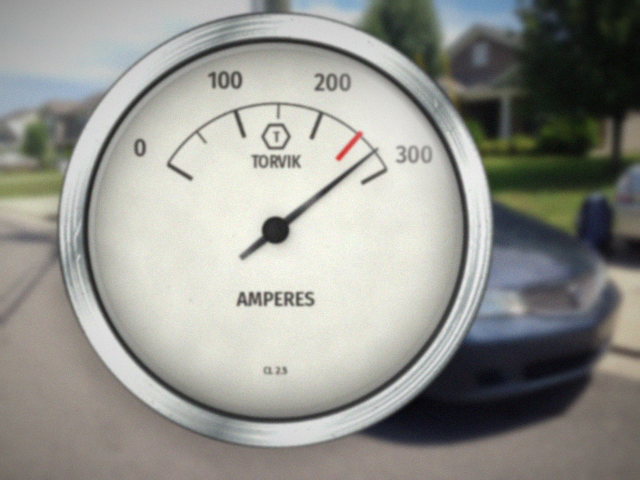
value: 275 (A)
